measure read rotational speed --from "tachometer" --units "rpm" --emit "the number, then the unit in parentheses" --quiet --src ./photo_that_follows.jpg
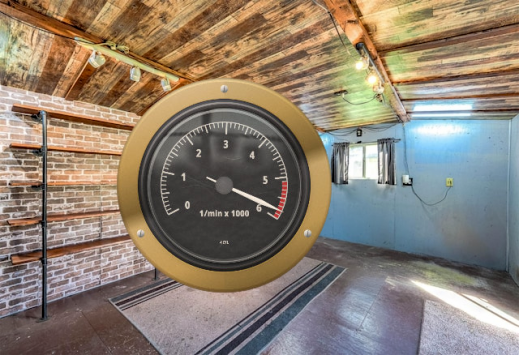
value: 5800 (rpm)
